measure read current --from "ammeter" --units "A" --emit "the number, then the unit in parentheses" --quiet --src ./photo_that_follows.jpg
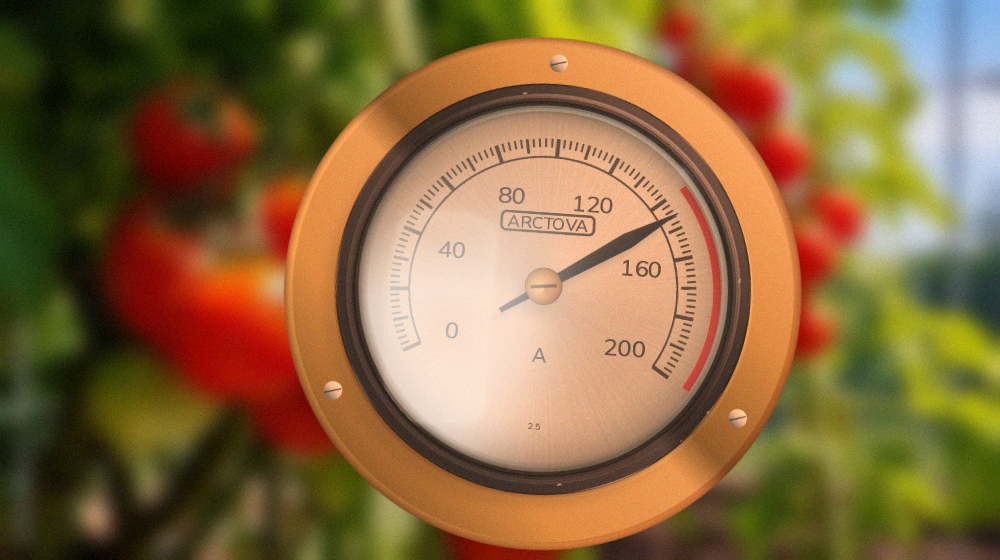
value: 146 (A)
